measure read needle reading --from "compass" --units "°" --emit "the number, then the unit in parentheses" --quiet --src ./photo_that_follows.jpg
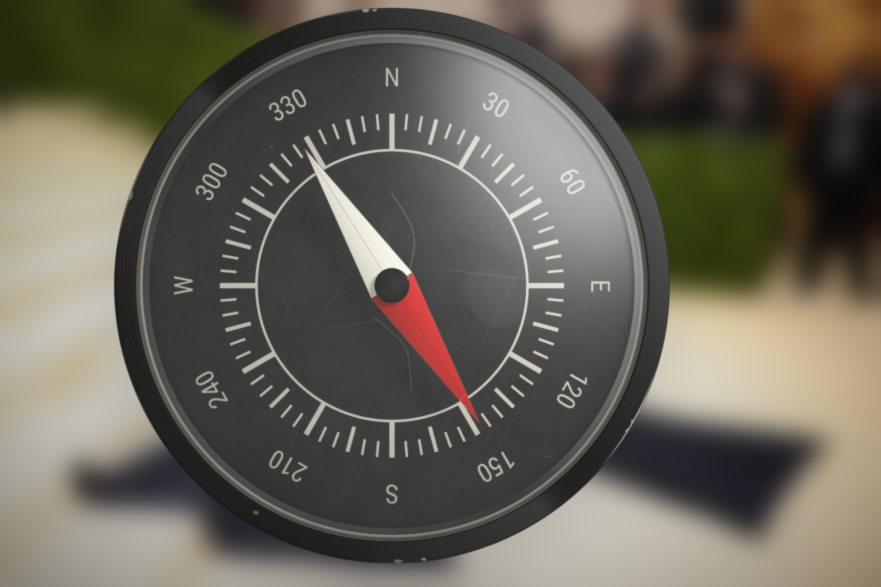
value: 147.5 (°)
